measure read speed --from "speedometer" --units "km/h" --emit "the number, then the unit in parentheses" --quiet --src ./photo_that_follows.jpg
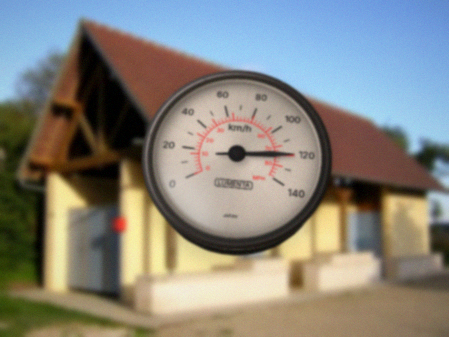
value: 120 (km/h)
